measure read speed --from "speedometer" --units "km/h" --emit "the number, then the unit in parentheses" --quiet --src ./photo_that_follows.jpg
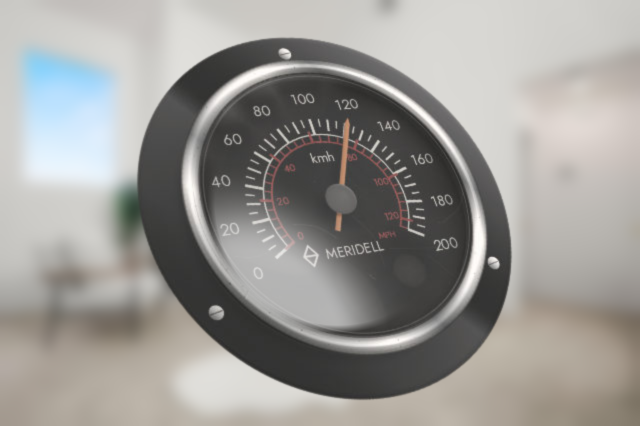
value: 120 (km/h)
